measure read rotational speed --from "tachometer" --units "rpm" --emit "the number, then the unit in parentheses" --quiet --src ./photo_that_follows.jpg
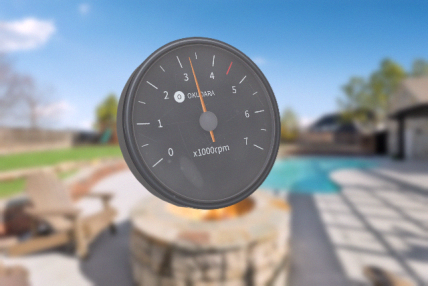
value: 3250 (rpm)
